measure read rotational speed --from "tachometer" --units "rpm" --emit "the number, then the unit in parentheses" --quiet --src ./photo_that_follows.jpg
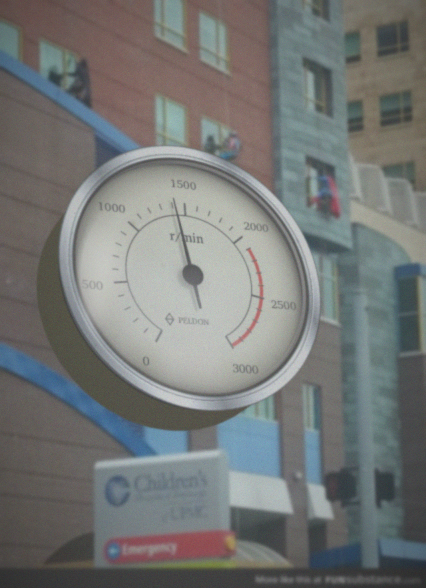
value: 1400 (rpm)
